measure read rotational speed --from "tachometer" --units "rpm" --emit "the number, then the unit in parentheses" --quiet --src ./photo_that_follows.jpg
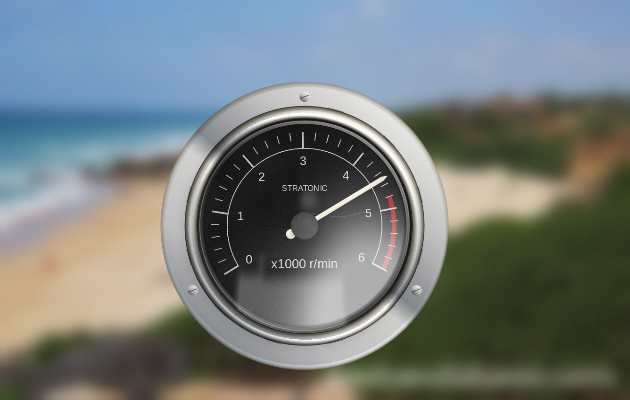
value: 4500 (rpm)
